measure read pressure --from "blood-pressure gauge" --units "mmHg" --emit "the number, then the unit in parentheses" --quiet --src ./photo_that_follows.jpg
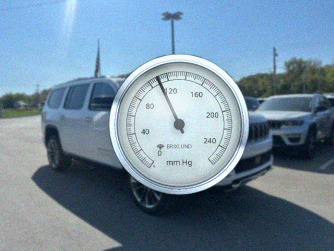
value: 110 (mmHg)
